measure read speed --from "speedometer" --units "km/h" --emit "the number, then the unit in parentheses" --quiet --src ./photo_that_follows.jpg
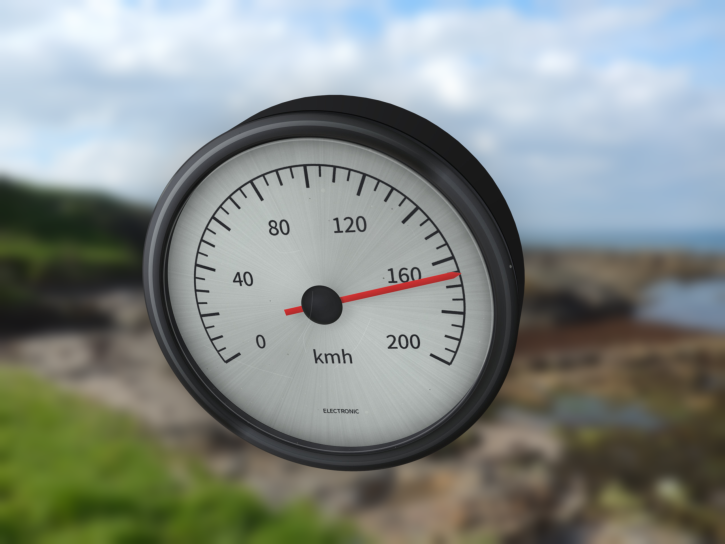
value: 165 (km/h)
